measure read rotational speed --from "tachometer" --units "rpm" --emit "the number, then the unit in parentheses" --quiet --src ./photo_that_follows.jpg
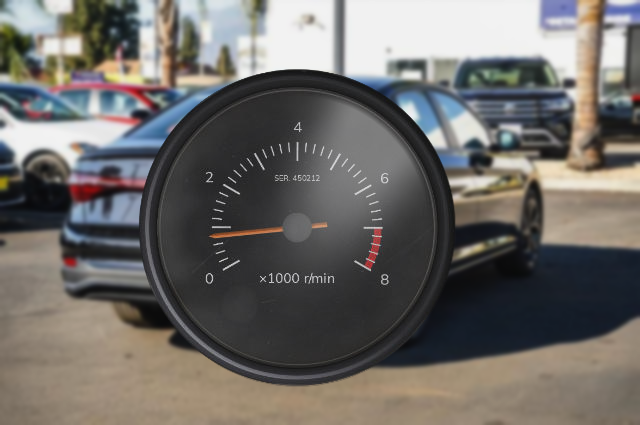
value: 800 (rpm)
